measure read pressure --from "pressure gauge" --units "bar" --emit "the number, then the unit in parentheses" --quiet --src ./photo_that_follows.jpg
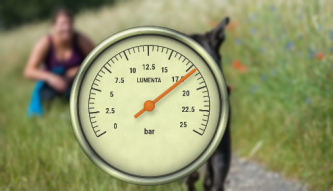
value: 18 (bar)
